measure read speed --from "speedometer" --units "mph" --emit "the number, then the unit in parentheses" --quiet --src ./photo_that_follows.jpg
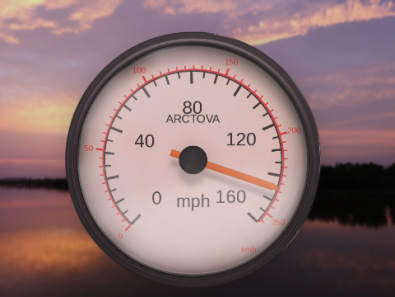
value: 145 (mph)
